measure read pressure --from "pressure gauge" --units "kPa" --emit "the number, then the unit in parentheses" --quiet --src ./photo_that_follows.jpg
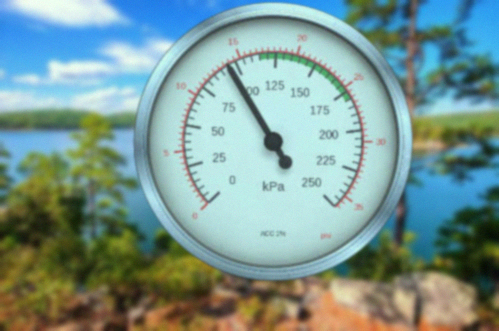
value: 95 (kPa)
